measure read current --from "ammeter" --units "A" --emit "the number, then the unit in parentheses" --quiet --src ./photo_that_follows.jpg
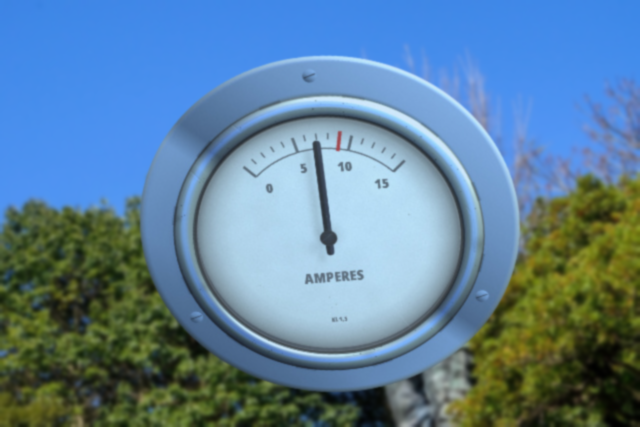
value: 7 (A)
